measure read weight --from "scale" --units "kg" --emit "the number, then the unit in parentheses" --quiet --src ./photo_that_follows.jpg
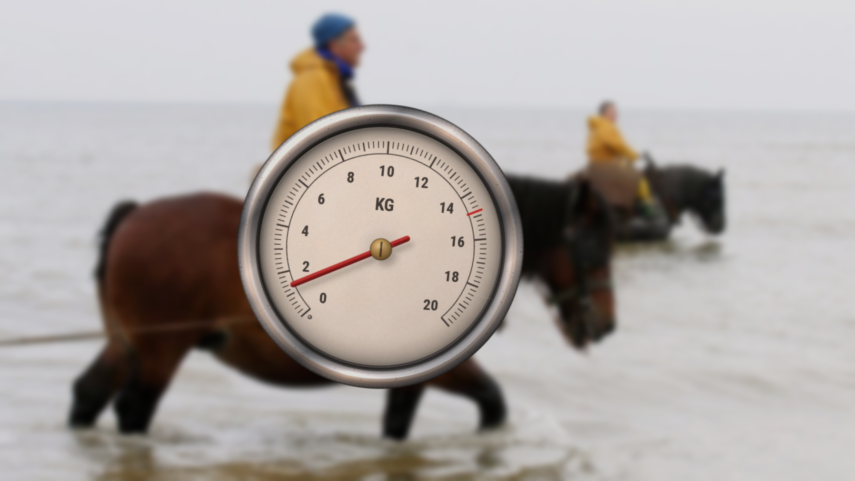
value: 1.4 (kg)
